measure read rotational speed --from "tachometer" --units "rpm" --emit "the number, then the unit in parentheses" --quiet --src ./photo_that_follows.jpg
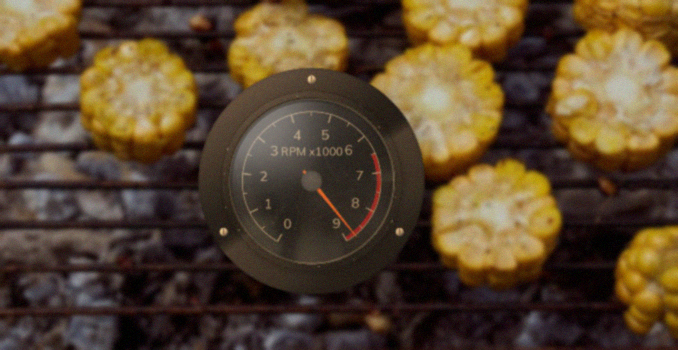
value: 8750 (rpm)
